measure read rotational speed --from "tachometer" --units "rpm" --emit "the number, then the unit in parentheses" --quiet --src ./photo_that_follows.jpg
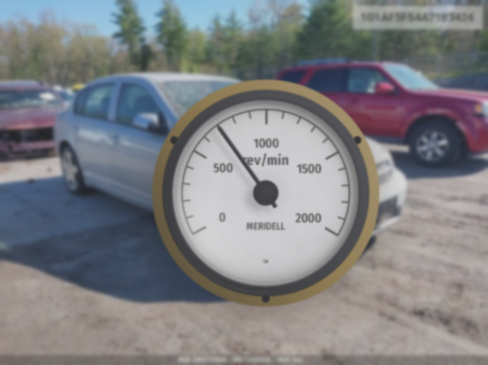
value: 700 (rpm)
